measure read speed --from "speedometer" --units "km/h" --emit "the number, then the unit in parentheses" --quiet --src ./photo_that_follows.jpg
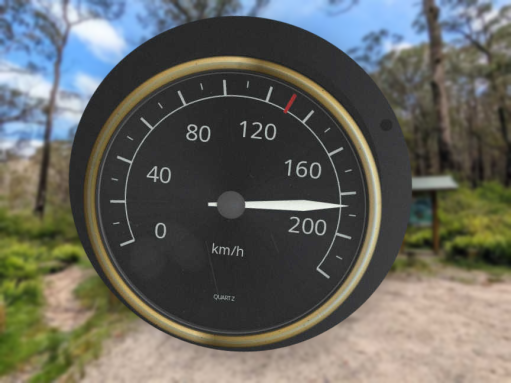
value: 185 (km/h)
